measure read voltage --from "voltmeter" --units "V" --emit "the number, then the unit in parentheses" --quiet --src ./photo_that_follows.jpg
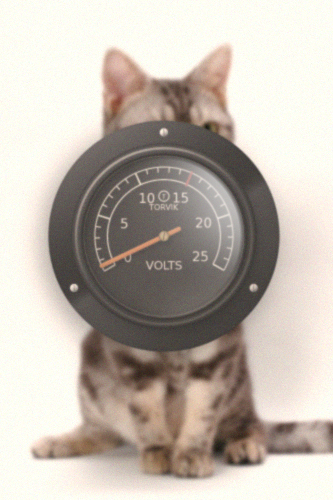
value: 0.5 (V)
